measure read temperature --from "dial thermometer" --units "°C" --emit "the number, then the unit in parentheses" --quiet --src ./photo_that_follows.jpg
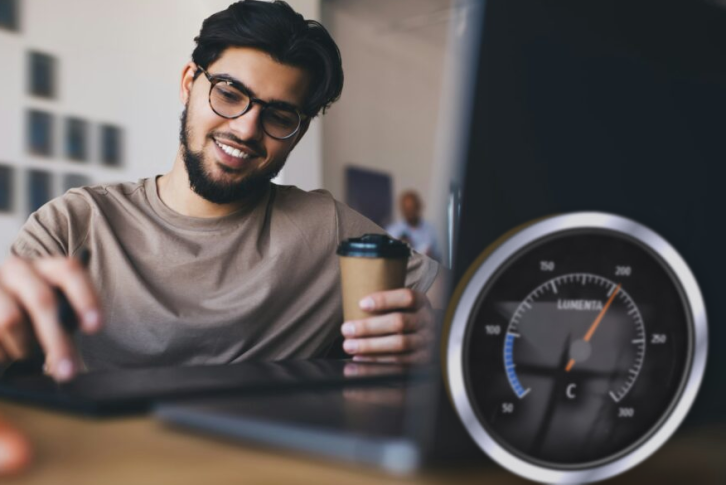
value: 200 (°C)
